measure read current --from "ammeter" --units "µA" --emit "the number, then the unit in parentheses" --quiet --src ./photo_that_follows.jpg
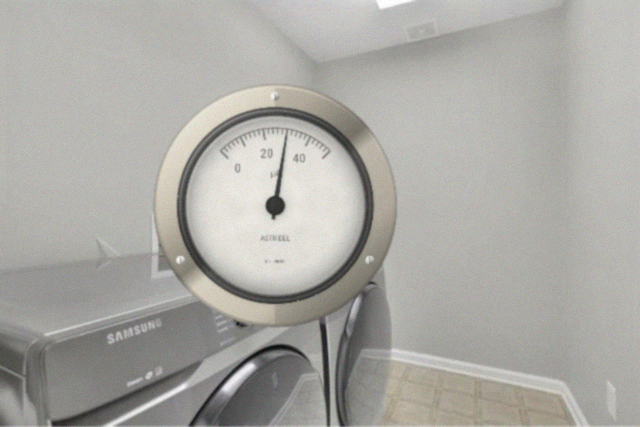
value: 30 (µA)
